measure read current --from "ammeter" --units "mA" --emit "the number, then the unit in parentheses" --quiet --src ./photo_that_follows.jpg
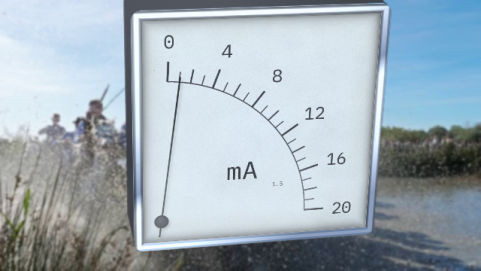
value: 1 (mA)
